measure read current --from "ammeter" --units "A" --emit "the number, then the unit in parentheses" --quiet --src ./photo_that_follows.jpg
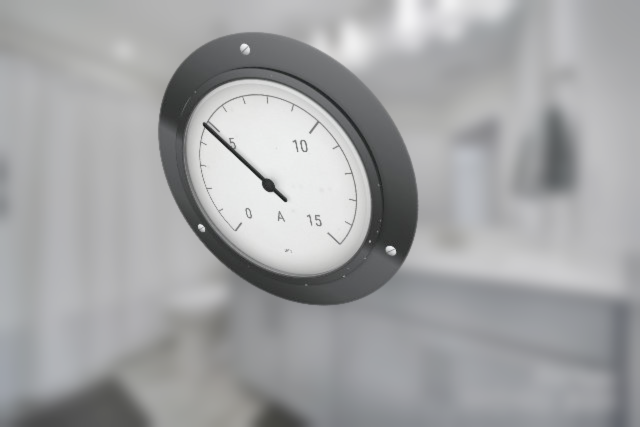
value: 5 (A)
